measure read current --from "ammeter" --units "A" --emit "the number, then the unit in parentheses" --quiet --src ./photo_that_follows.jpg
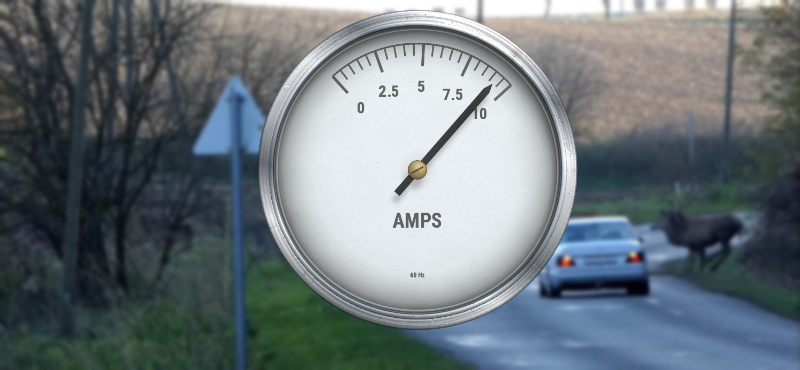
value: 9.25 (A)
